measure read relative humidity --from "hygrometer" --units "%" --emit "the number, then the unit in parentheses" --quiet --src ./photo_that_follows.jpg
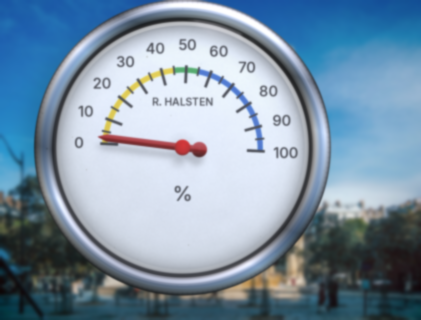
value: 2.5 (%)
